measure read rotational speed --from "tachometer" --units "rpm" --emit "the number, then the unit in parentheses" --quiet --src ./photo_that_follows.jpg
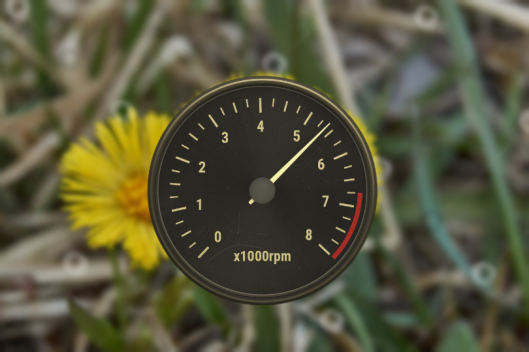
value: 5375 (rpm)
